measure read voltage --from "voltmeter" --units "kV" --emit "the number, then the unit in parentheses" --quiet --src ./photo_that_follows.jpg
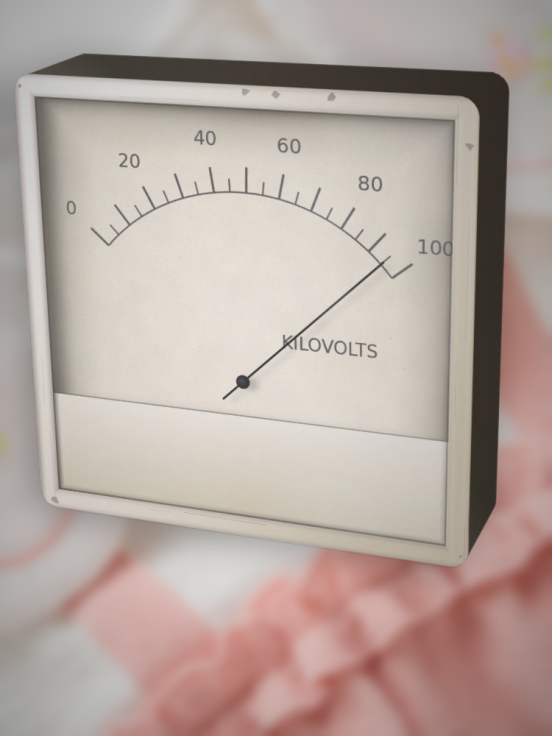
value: 95 (kV)
